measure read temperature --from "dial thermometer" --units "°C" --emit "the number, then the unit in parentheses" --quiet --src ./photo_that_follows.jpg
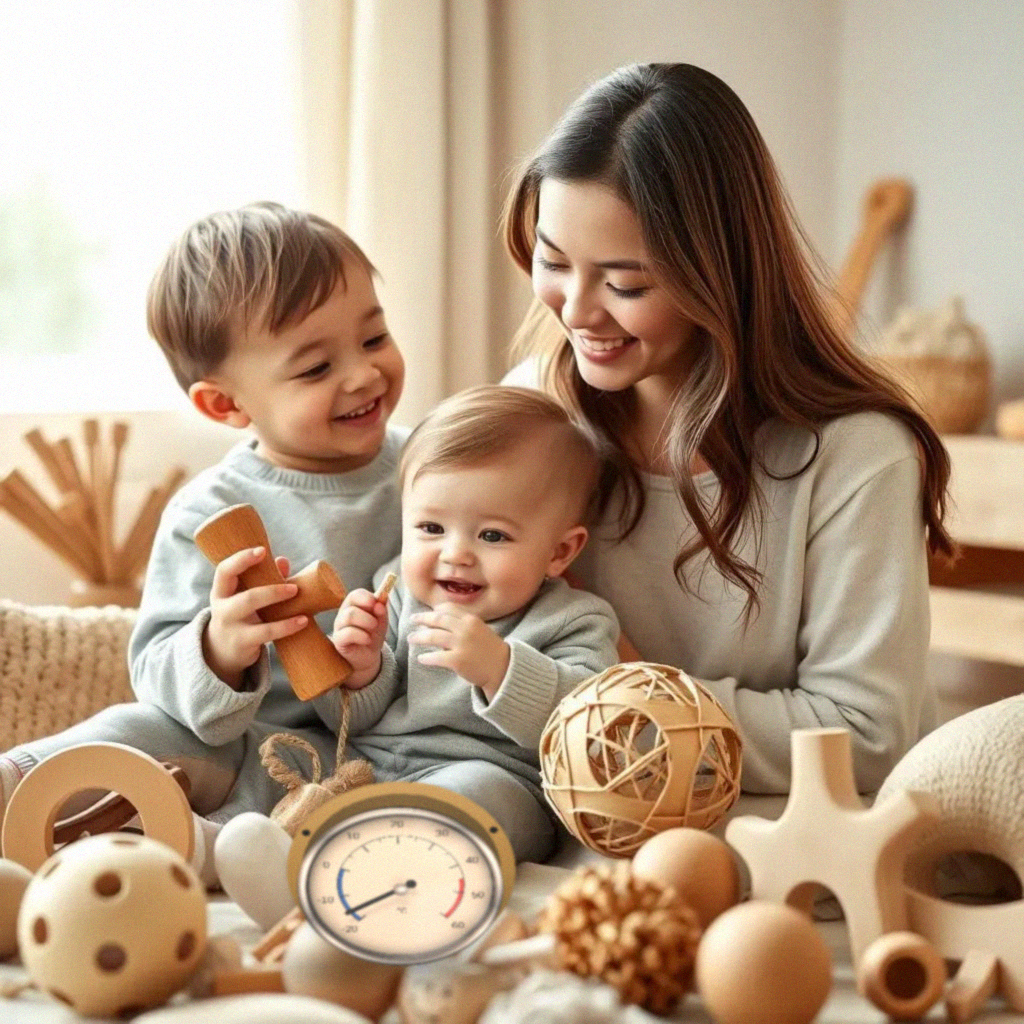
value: -15 (°C)
